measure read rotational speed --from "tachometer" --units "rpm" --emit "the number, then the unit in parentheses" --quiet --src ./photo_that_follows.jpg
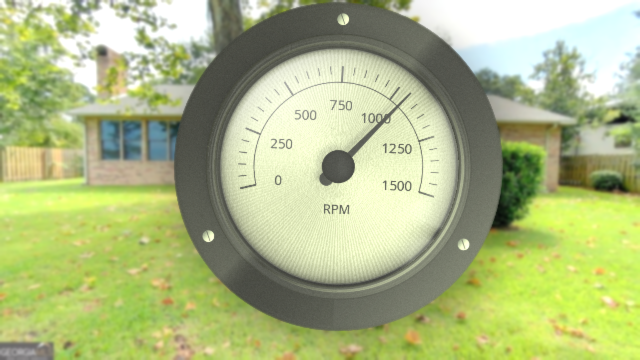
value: 1050 (rpm)
